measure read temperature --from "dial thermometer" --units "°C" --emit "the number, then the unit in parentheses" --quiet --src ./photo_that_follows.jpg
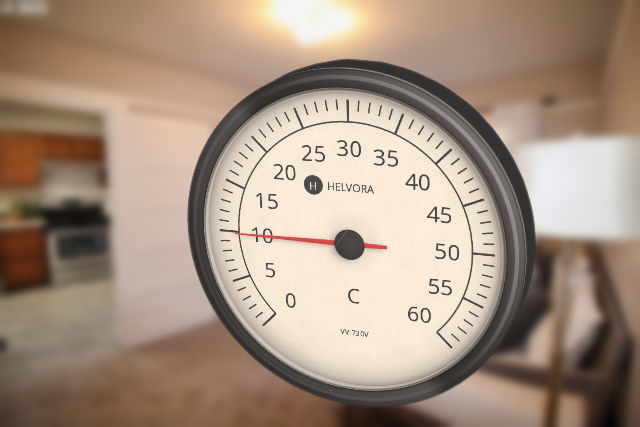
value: 10 (°C)
